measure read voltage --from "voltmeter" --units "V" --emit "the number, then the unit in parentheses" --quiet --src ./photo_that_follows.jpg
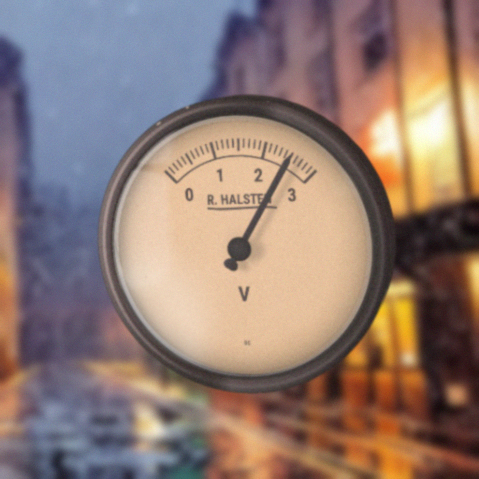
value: 2.5 (V)
